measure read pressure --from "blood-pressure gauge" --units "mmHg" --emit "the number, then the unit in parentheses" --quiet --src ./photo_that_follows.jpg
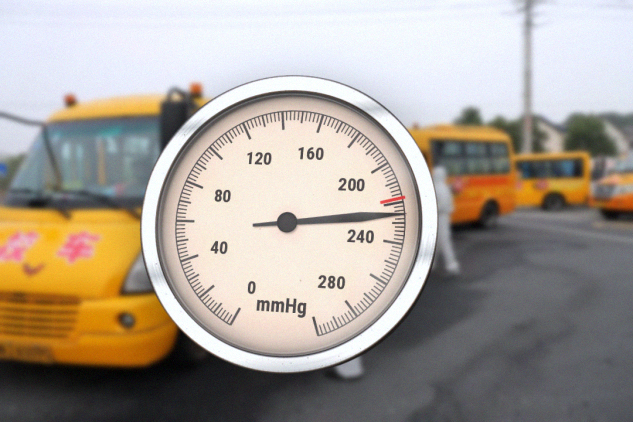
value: 226 (mmHg)
